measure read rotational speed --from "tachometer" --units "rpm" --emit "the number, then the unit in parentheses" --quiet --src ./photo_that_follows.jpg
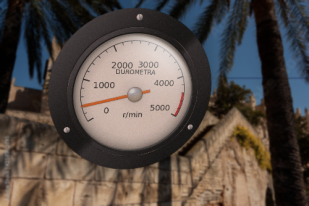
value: 400 (rpm)
